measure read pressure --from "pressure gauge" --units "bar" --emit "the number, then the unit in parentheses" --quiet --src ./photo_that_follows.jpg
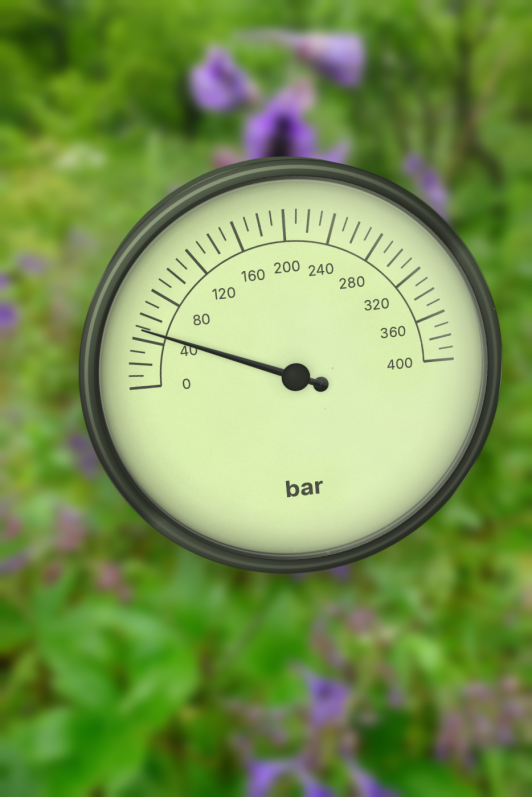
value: 50 (bar)
